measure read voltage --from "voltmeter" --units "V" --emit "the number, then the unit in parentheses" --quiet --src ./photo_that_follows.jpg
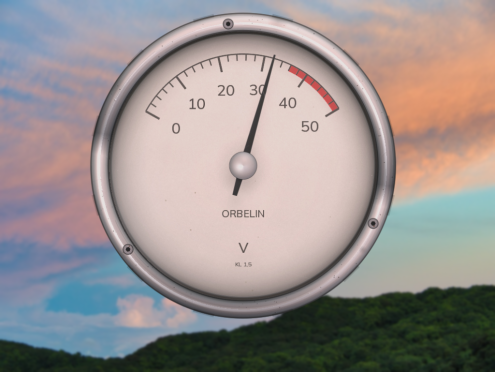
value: 32 (V)
